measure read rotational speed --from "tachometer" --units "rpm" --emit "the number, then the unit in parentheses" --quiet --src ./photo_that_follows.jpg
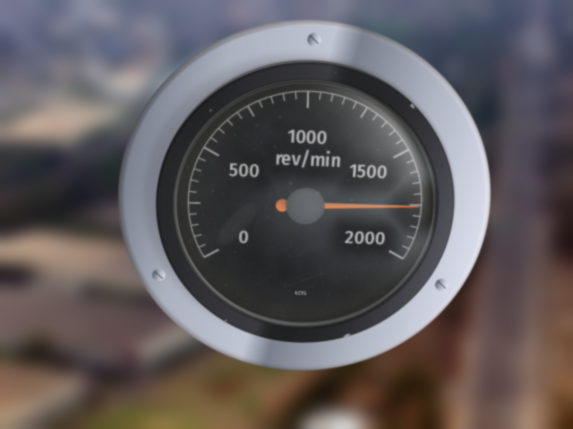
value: 1750 (rpm)
